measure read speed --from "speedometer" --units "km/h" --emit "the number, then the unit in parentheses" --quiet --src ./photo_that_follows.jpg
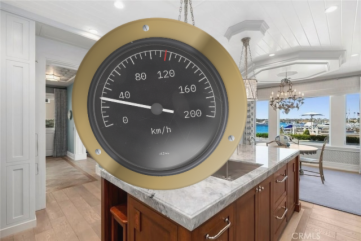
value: 30 (km/h)
